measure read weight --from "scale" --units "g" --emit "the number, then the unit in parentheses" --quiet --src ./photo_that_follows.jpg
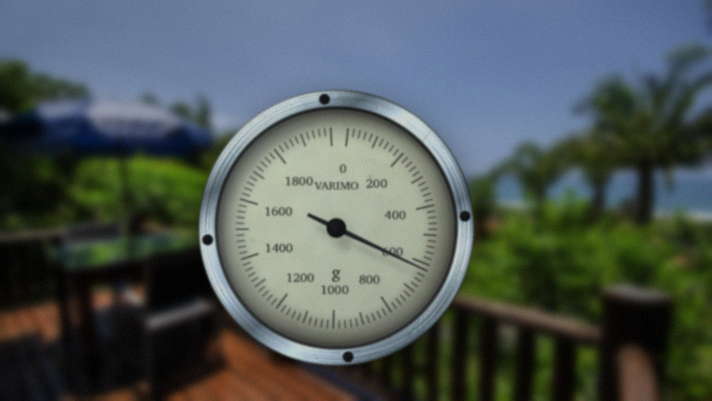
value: 620 (g)
